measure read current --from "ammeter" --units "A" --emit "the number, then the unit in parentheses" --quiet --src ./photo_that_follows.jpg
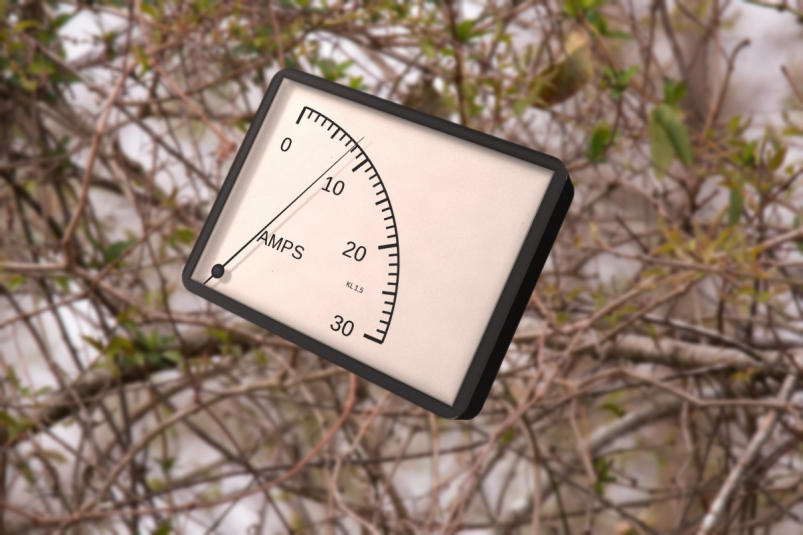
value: 8 (A)
